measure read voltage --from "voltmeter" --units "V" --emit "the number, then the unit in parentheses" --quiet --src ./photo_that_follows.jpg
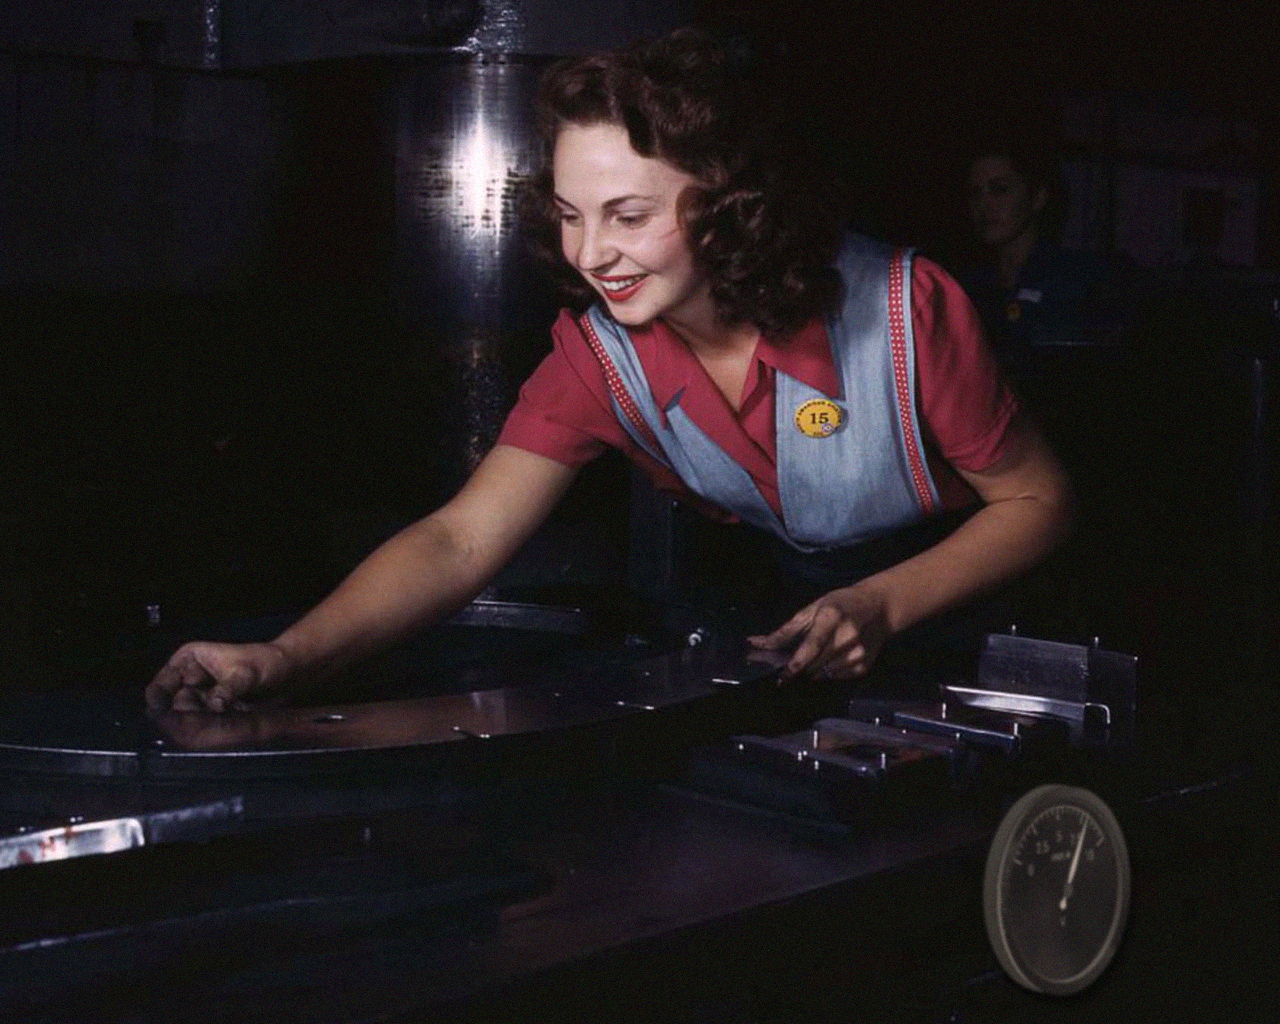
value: 7.5 (V)
